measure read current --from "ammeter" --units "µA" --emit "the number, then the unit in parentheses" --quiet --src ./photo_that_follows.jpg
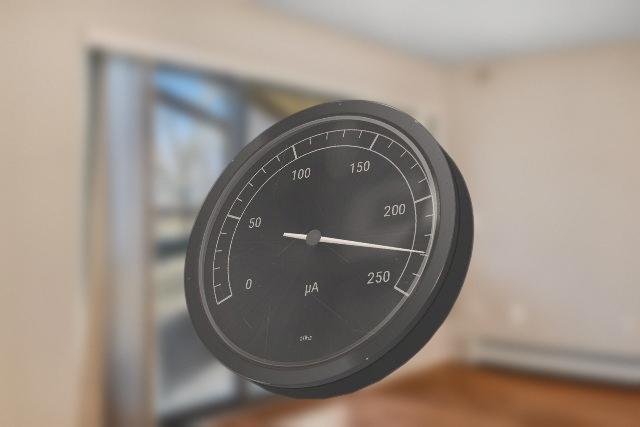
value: 230 (µA)
